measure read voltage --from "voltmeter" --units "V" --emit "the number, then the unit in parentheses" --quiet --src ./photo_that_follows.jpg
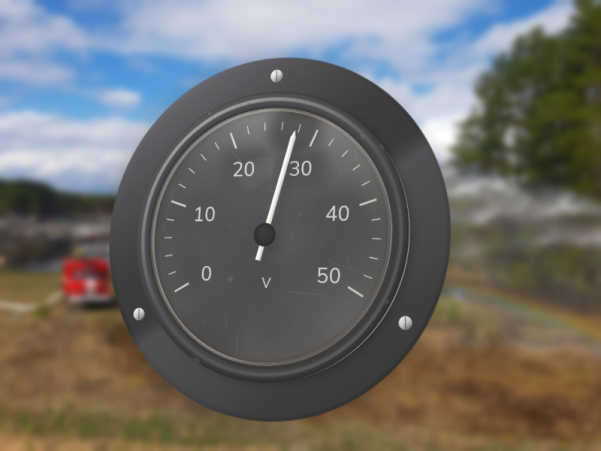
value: 28 (V)
